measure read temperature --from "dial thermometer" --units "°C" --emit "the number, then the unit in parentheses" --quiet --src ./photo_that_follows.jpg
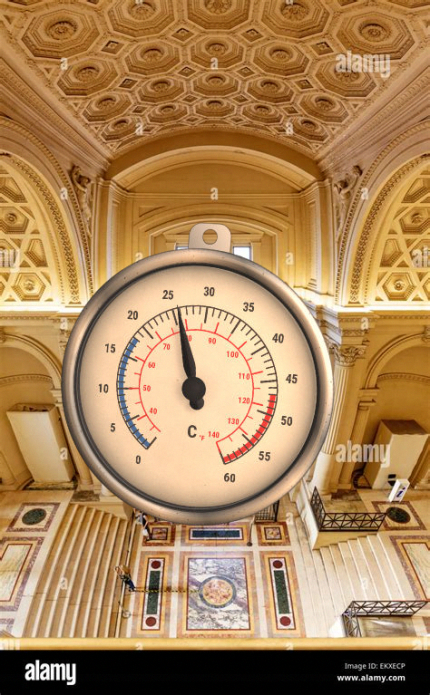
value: 26 (°C)
